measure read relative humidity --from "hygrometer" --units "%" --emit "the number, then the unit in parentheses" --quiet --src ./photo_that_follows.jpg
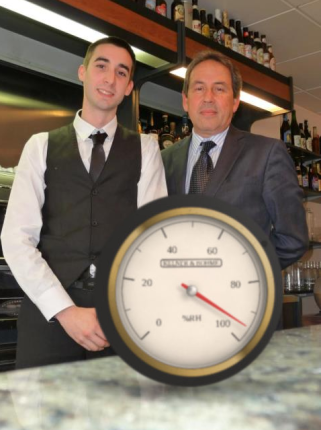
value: 95 (%)
